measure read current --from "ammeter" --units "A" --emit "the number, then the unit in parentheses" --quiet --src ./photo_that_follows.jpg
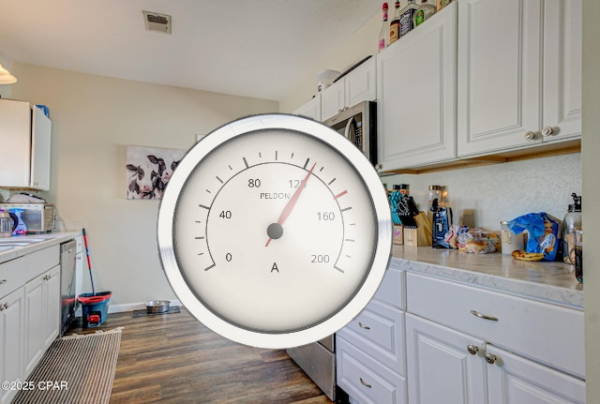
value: 125 (A)
